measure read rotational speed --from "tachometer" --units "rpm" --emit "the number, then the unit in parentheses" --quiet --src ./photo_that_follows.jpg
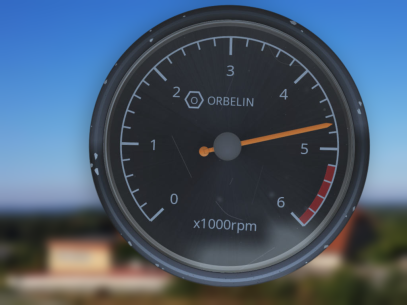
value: 4700 (rpm)
